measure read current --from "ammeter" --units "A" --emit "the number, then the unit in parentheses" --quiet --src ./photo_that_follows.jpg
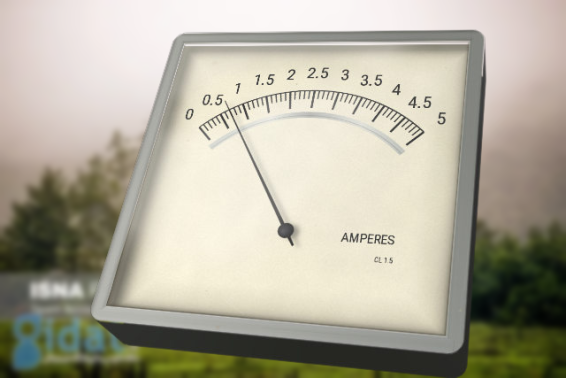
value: 0.7 (A)
